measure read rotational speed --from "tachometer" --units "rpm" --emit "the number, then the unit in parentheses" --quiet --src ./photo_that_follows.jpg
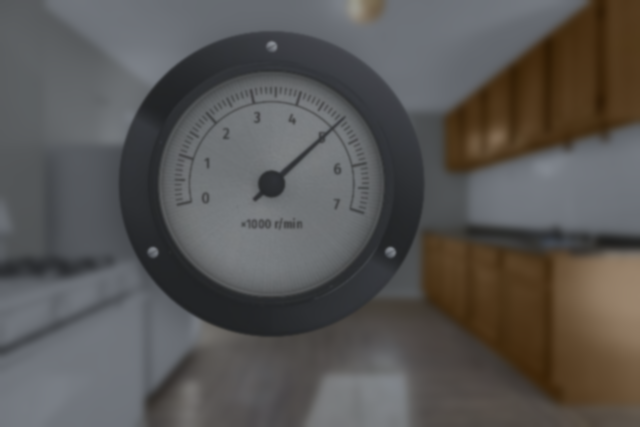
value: 5000 (rpm)
